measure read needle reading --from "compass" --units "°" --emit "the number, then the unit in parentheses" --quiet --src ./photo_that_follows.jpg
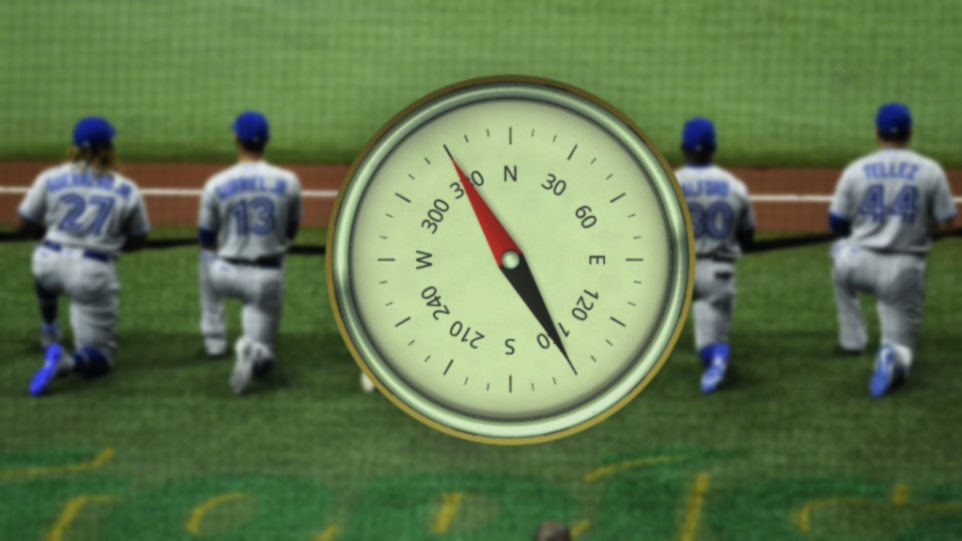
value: 330 (°)
